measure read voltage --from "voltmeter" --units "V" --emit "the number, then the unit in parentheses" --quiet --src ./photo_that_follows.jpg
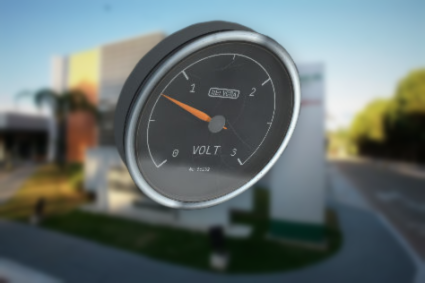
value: 0.75 (V)
